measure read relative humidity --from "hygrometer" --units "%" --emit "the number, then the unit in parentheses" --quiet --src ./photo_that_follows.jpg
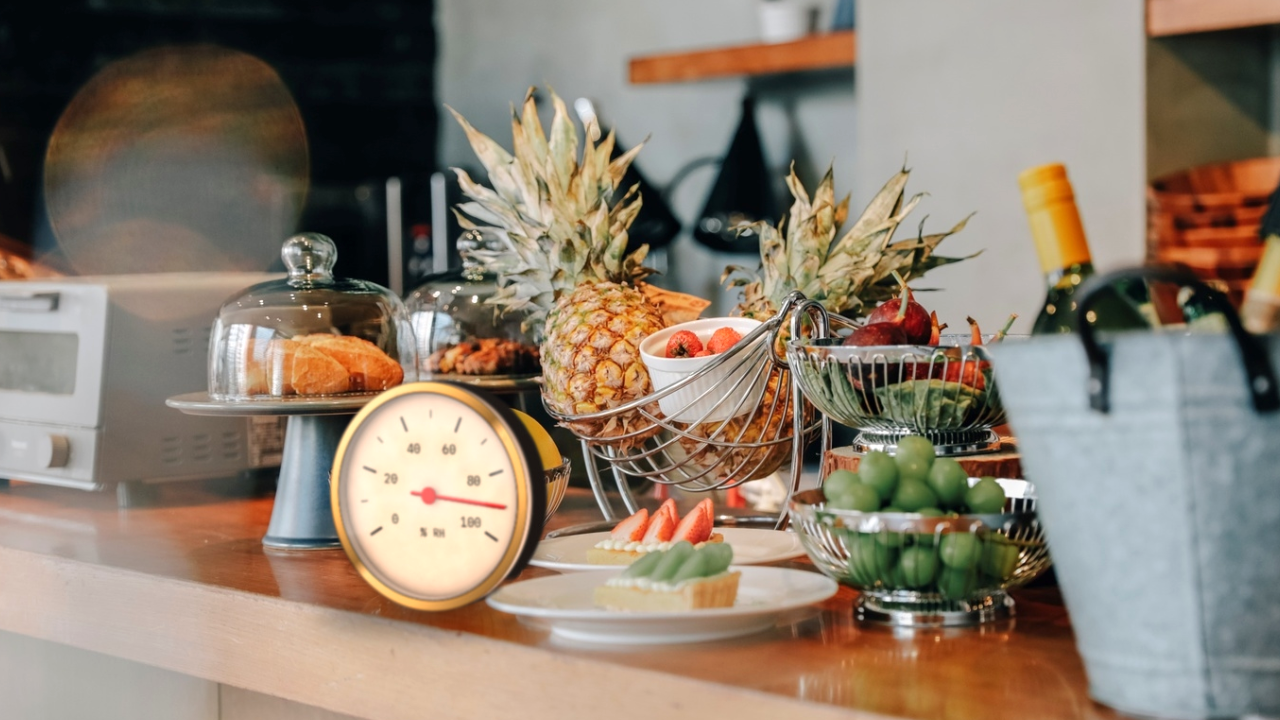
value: 90 (%)
